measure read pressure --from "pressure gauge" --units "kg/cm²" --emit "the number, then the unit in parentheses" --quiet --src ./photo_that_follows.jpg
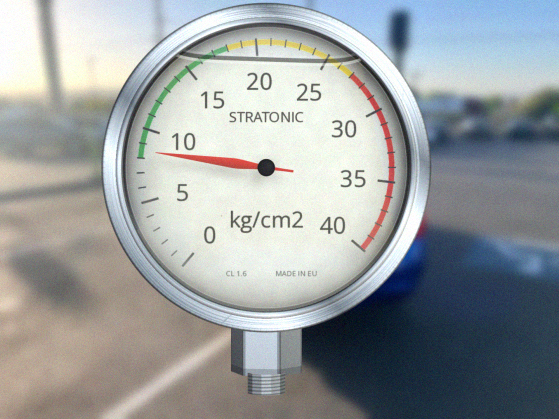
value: 8.5 (kg/cm²)
